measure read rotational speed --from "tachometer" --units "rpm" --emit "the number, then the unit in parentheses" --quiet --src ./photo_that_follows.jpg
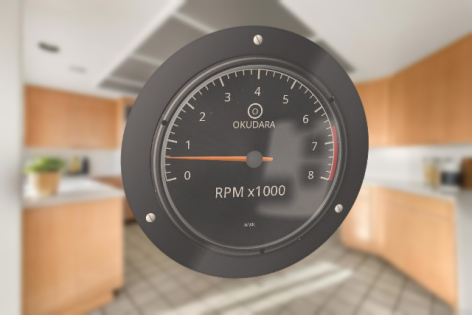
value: 600 (rpm)
